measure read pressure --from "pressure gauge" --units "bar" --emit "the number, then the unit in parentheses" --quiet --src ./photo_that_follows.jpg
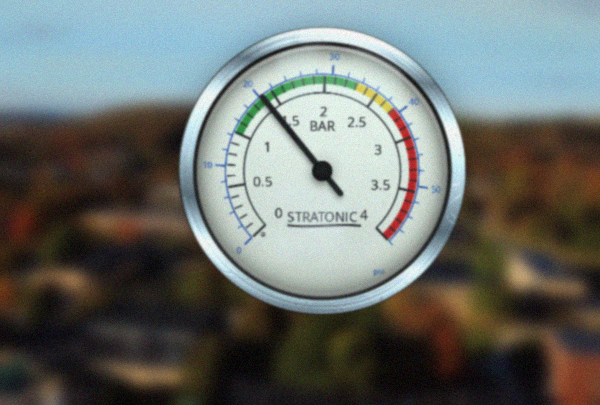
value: 1.4 (bar)
